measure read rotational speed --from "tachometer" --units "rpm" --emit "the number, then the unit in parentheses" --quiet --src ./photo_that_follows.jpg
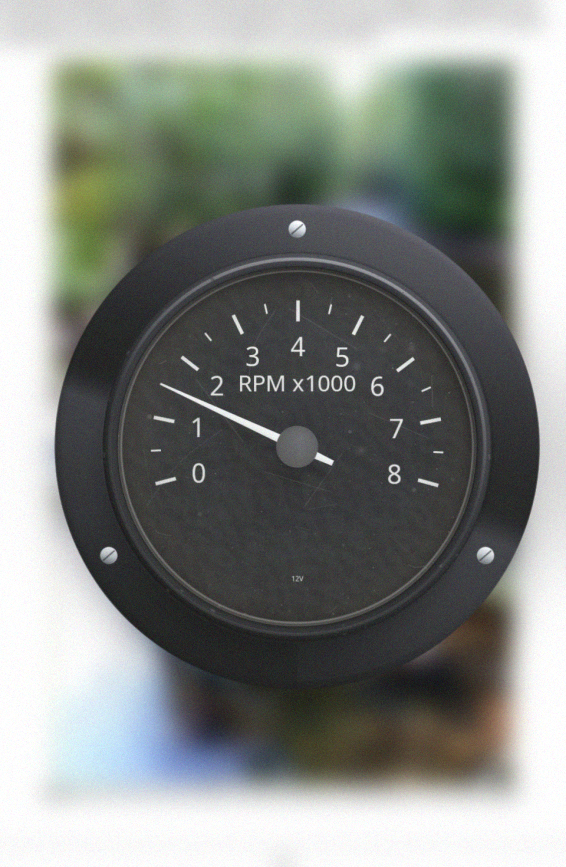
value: 1500 (rpm)
